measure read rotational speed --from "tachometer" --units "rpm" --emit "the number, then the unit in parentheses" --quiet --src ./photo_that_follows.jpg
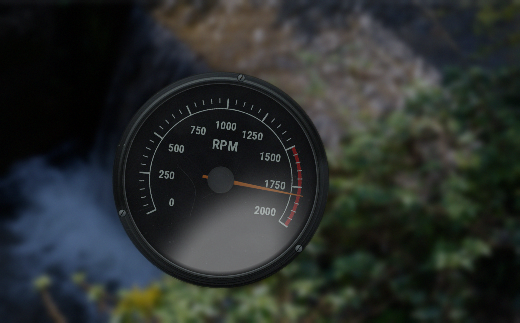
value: 1800 (rpm)
